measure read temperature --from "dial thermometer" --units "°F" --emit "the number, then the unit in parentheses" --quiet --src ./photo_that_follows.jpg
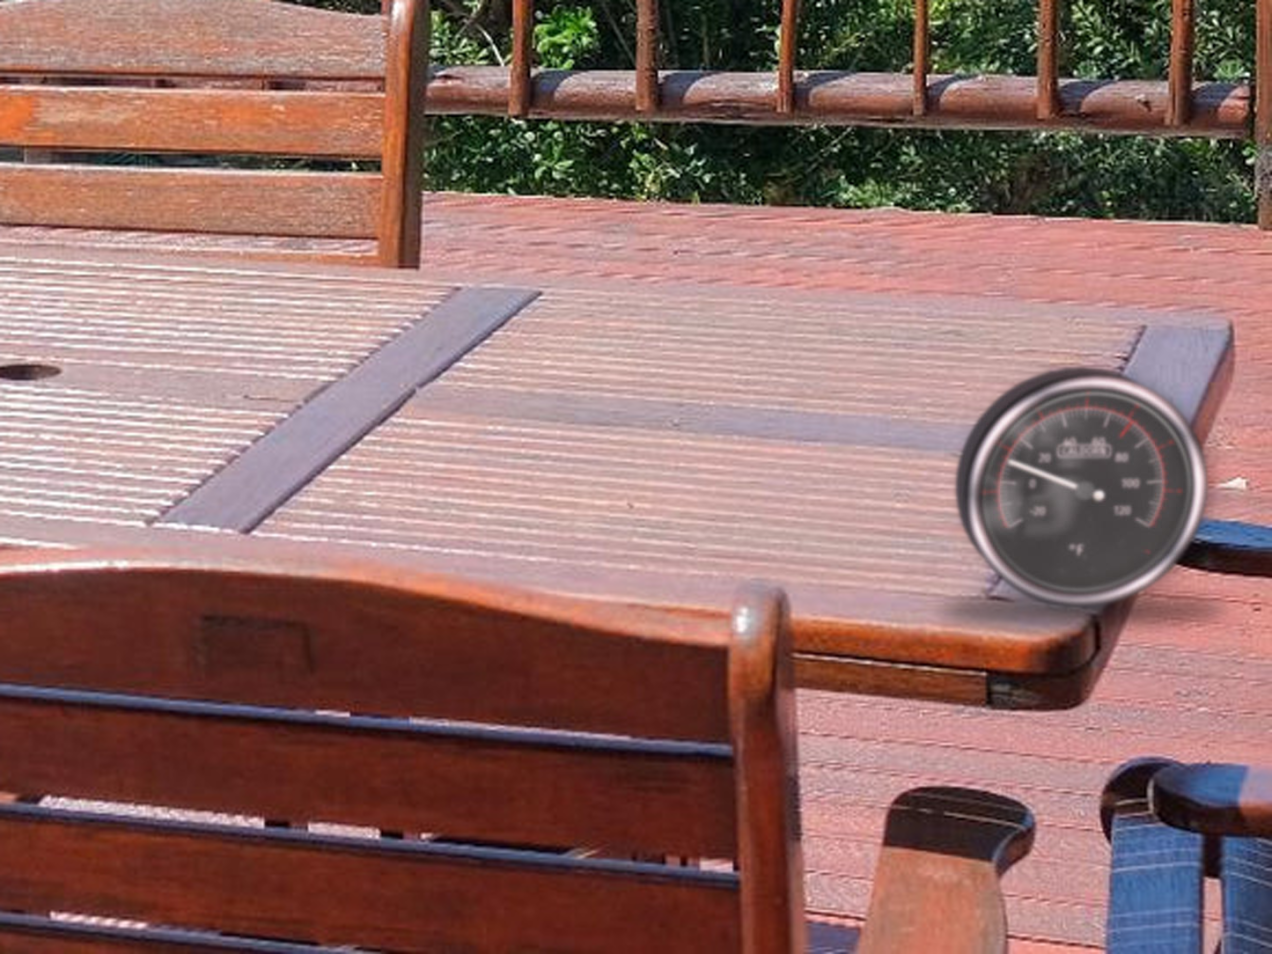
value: 10 (°F)
